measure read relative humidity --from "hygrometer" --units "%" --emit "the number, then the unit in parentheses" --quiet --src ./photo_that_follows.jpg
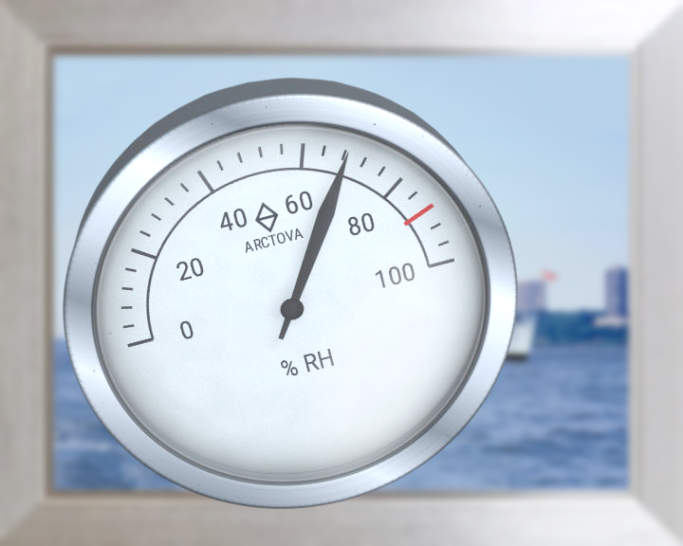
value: 68 (%)
